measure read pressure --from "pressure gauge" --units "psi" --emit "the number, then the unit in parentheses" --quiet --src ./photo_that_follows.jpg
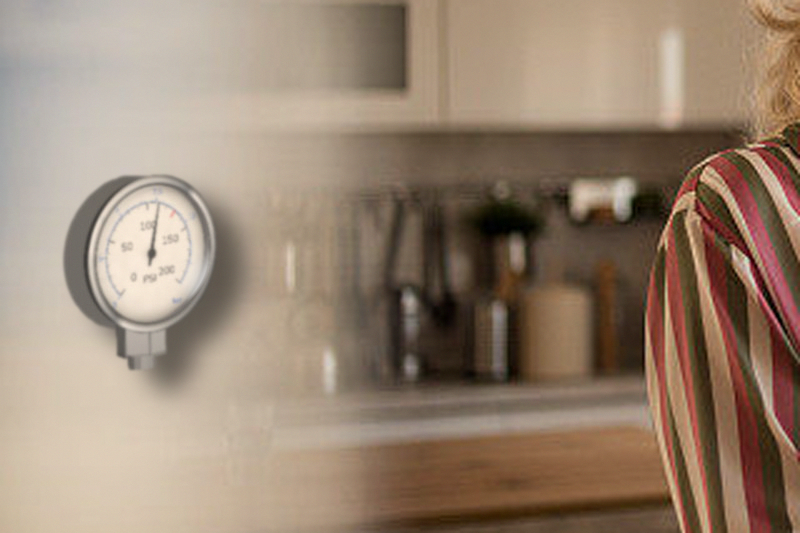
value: 110 (psi)
